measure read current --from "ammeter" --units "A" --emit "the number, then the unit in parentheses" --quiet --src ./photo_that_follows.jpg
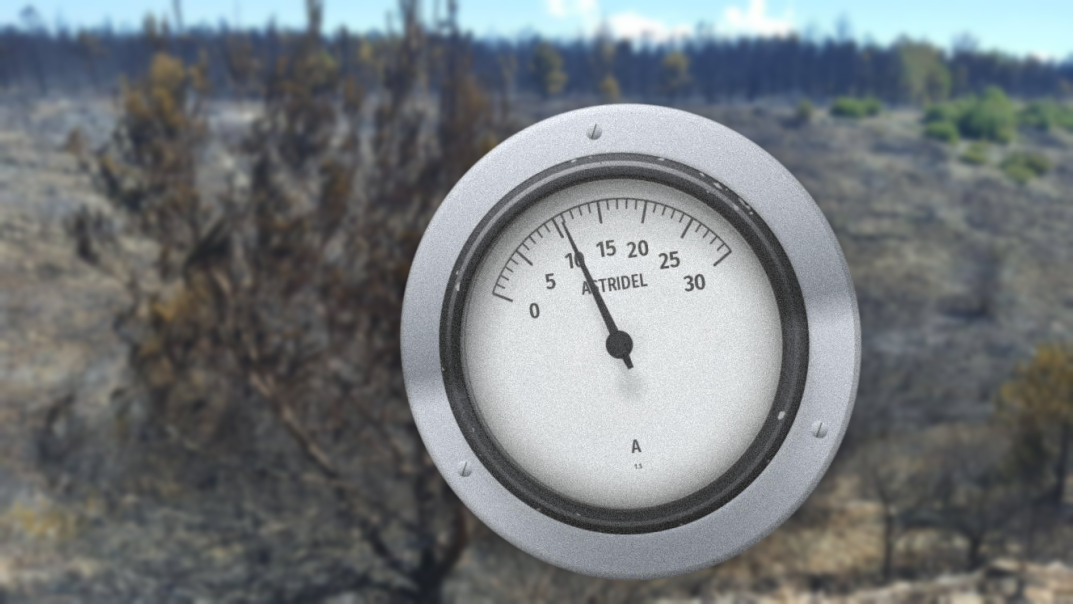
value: 11 (A)
